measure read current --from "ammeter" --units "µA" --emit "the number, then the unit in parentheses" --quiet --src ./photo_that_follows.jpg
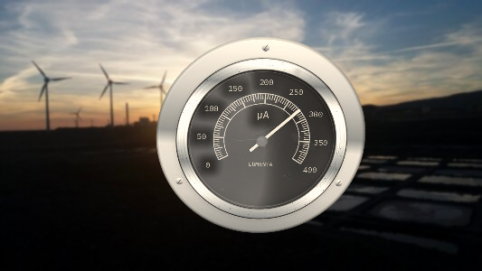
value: 275 (µA)
